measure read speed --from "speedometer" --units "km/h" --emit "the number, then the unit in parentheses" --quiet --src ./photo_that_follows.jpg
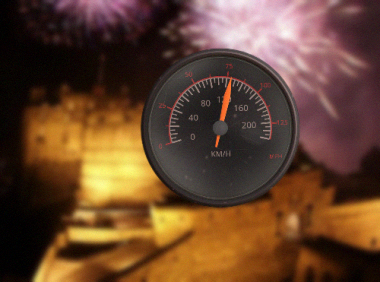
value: 125 (km/h)
